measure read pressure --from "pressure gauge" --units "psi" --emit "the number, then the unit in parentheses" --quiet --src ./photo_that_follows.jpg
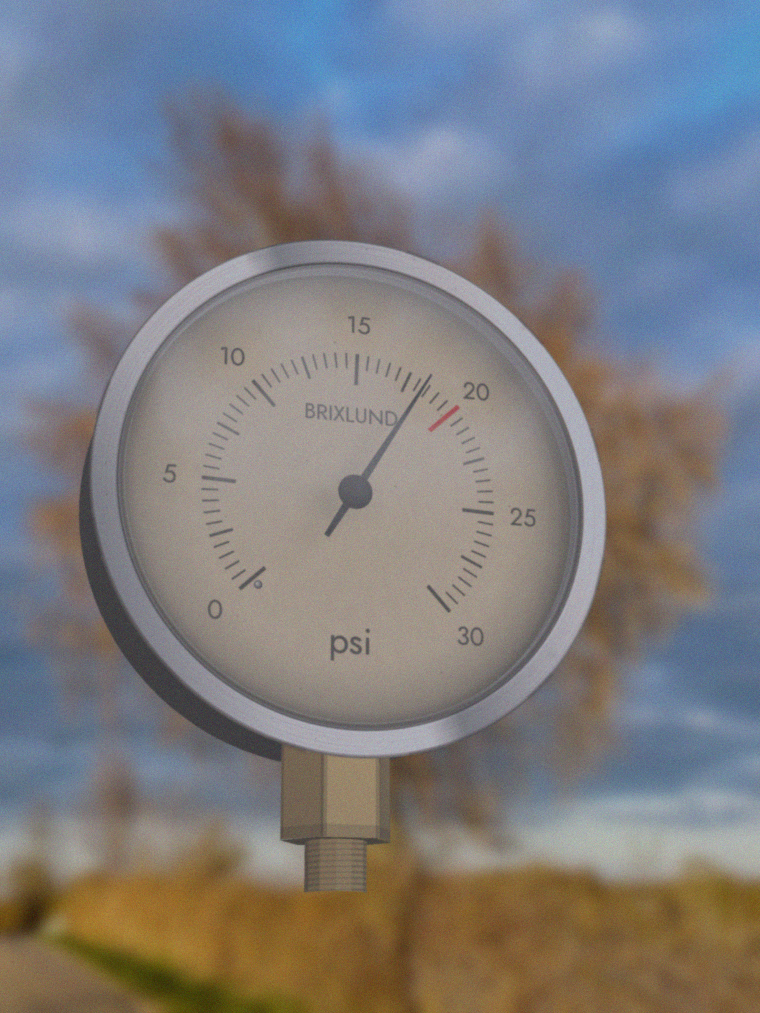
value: 18.25 (psi)
